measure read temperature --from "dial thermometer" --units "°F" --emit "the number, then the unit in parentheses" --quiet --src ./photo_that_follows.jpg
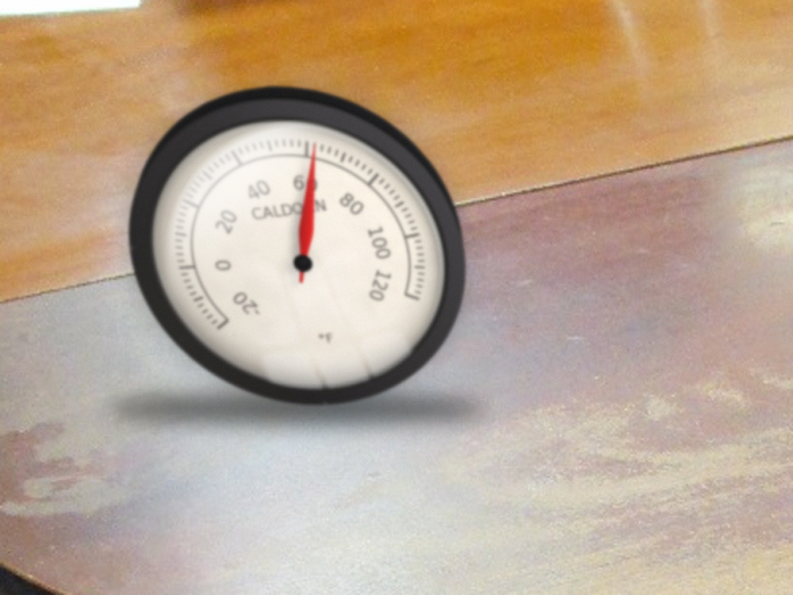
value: 62 (°F)
